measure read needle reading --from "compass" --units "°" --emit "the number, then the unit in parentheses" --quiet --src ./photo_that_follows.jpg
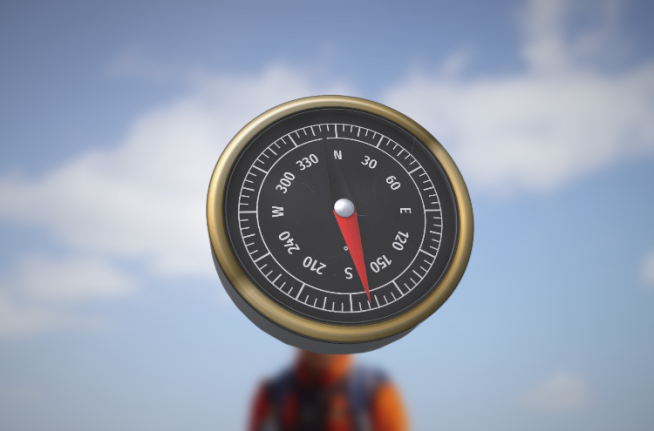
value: 170 (°)
